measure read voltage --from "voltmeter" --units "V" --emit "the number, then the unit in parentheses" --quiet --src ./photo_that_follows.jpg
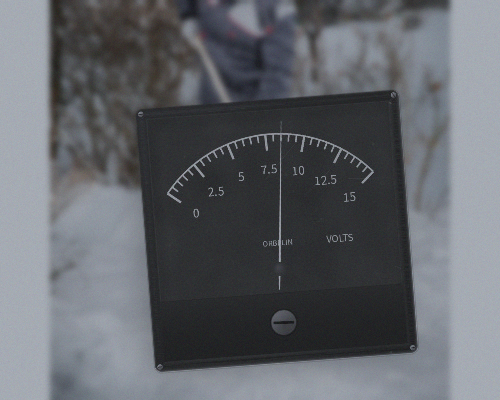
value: 8.5 (V)
